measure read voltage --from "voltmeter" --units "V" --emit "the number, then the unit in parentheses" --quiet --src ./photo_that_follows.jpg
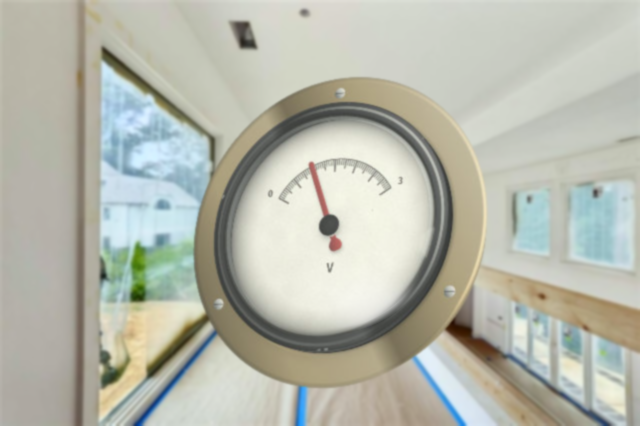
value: 1 (V)
